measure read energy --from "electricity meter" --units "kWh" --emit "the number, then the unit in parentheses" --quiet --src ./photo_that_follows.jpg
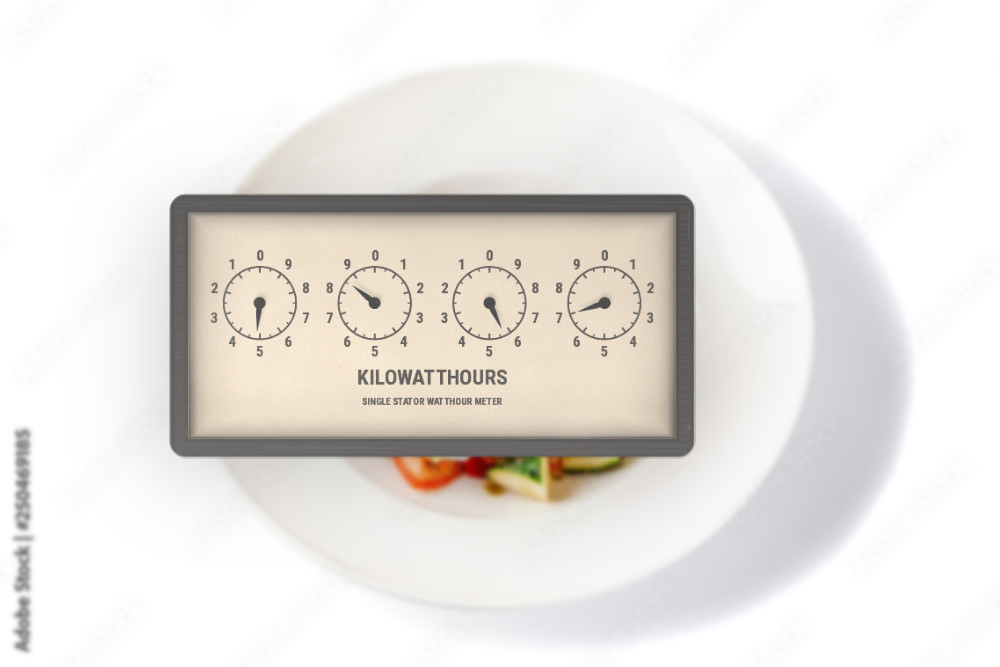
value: 4857 (kWh)
